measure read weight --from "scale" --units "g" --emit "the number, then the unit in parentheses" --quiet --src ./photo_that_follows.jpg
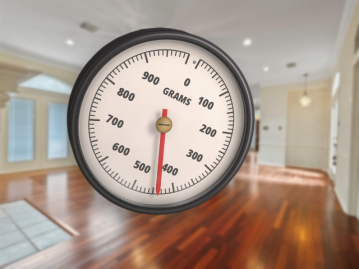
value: 440 (g)
